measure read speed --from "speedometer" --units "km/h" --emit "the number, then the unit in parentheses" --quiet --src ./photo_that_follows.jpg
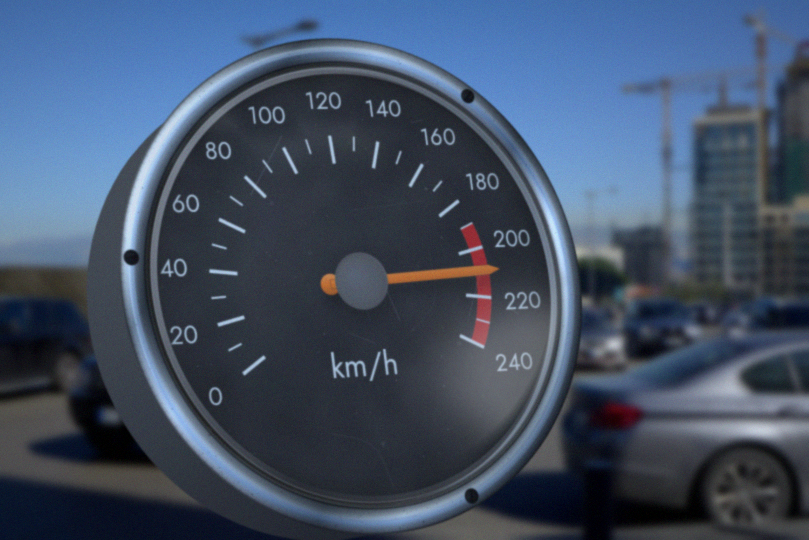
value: 210 (km/h)
